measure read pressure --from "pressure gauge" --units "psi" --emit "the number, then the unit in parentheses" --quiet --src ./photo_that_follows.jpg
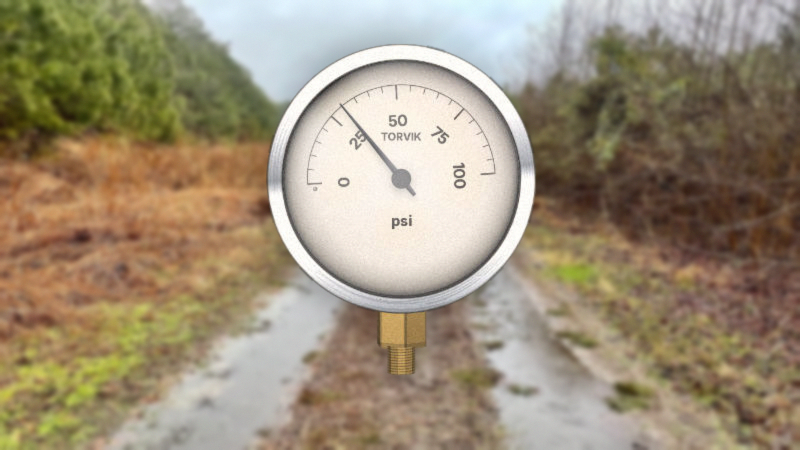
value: 30 (psi)
